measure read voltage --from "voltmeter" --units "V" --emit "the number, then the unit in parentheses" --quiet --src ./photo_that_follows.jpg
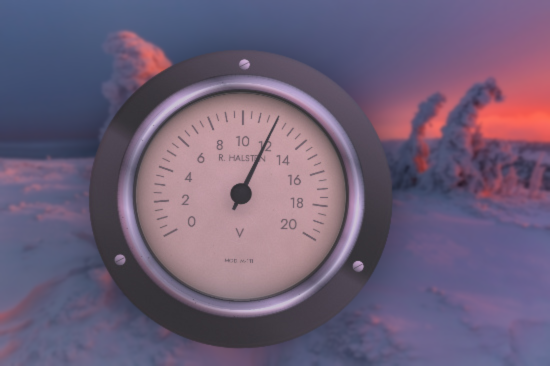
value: 12 (V)
